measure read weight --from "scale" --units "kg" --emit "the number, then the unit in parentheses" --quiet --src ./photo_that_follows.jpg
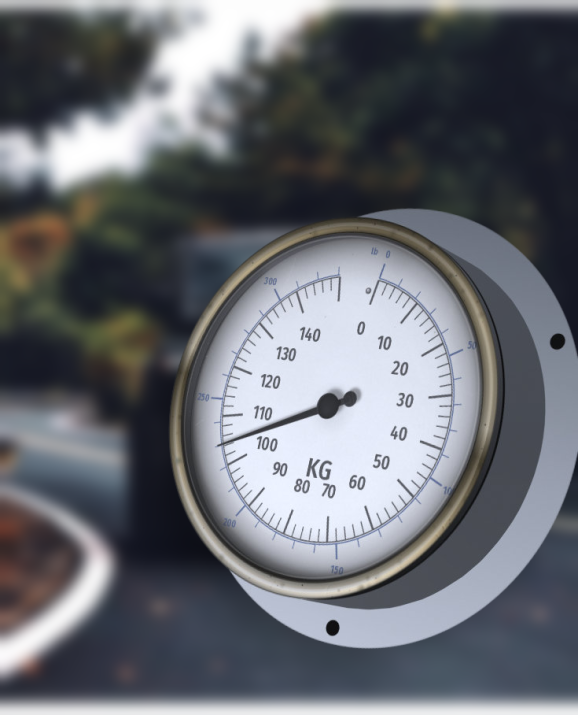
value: 104 (kg)
